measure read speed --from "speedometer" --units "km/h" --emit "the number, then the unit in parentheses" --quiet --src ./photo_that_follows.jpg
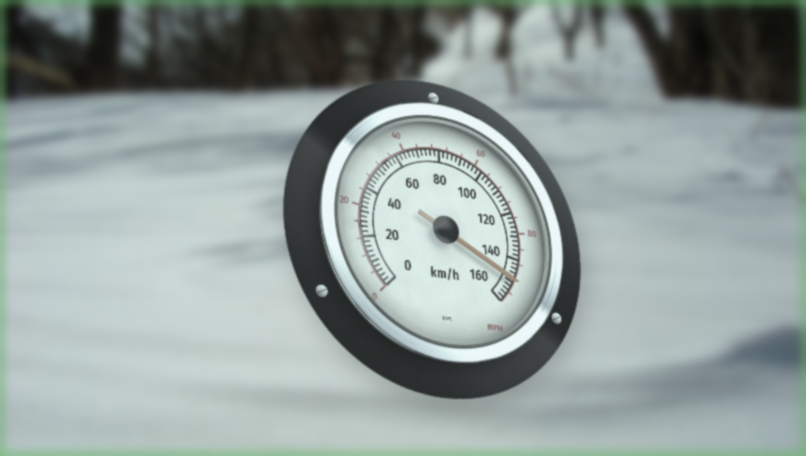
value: 150 (km/h)
